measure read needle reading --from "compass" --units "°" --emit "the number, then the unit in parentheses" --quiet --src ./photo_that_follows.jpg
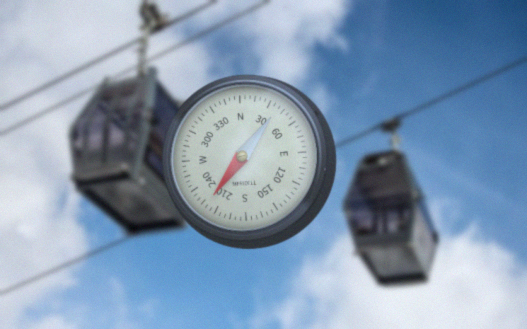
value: 220 (°)
